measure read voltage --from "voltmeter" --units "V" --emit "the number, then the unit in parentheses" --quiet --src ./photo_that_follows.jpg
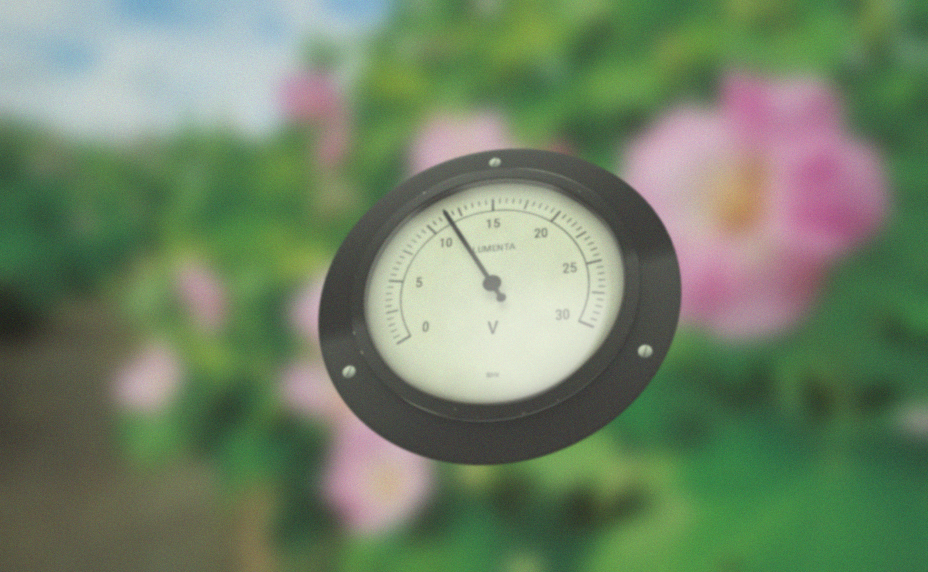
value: 11.5 (V)
